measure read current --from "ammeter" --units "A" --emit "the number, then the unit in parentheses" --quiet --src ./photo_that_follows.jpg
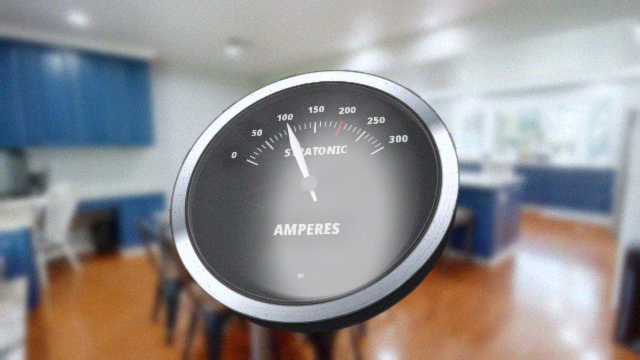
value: 100 (A)
